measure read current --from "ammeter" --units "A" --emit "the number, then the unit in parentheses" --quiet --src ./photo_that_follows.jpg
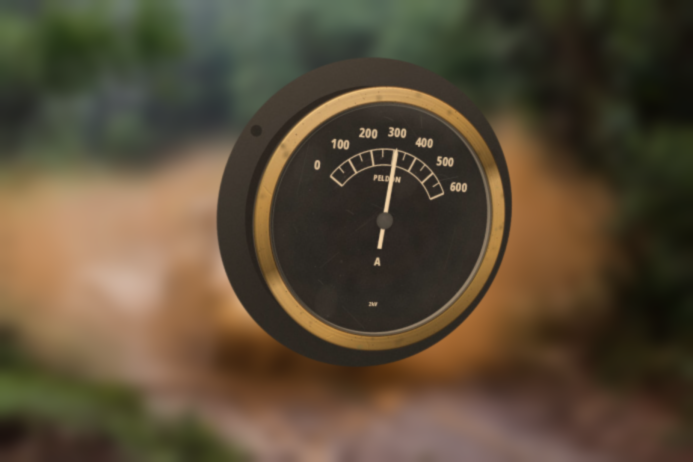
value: 300 (A)
